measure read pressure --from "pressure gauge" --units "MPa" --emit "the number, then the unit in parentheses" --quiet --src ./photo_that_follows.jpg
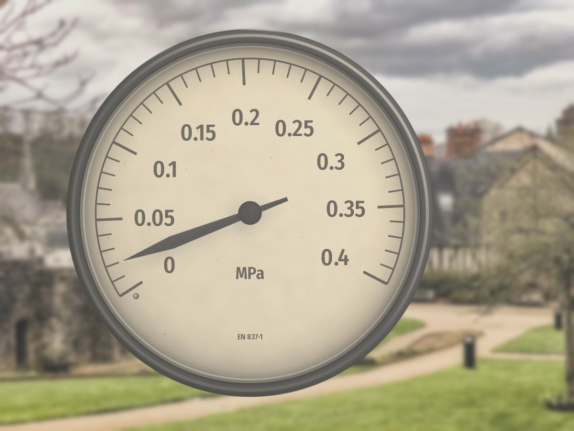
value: 0.02 (MPa)
